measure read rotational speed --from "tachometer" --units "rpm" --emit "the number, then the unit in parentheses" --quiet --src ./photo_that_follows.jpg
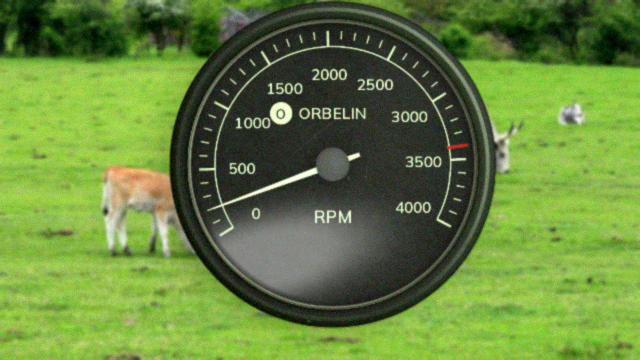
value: 200 (rpm)
